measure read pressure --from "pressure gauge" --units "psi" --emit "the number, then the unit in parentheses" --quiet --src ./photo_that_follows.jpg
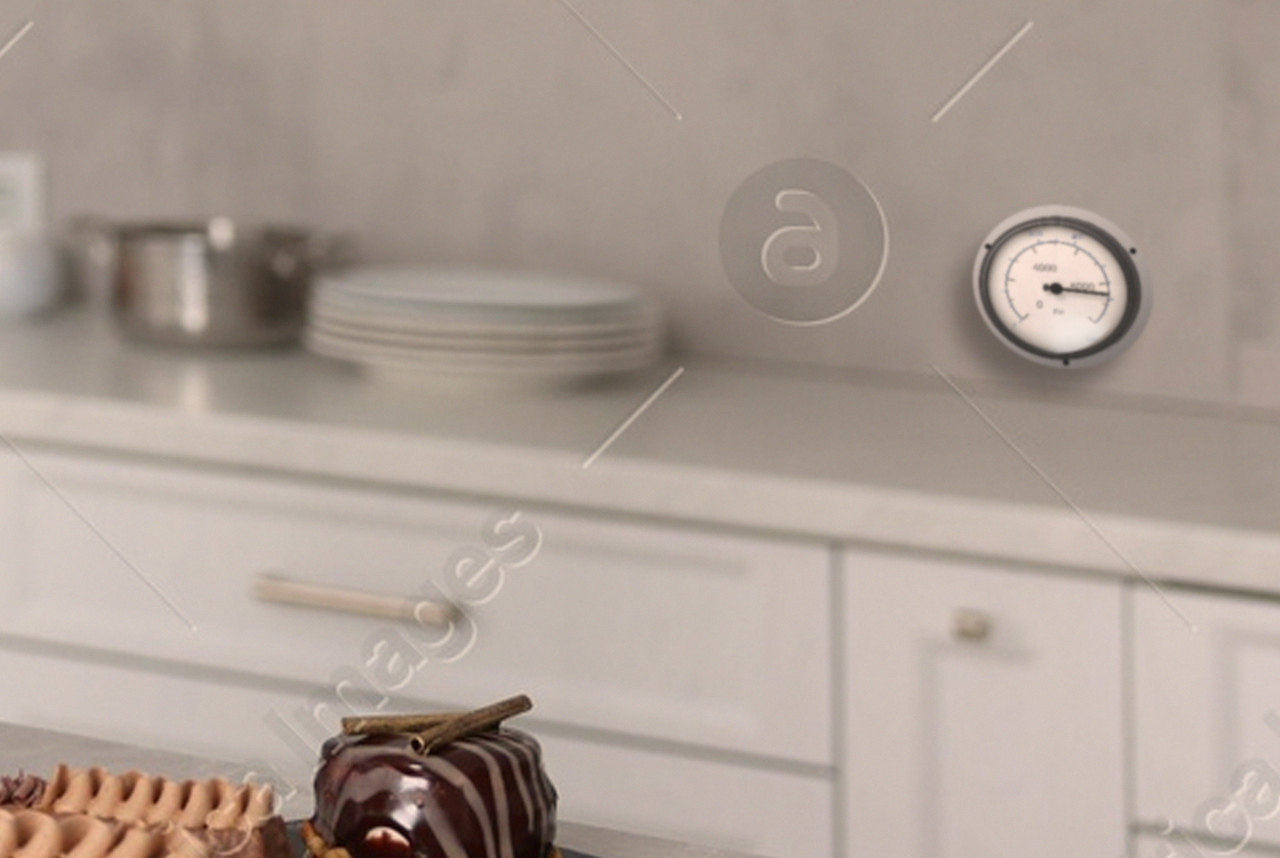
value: 8500 (psi)
